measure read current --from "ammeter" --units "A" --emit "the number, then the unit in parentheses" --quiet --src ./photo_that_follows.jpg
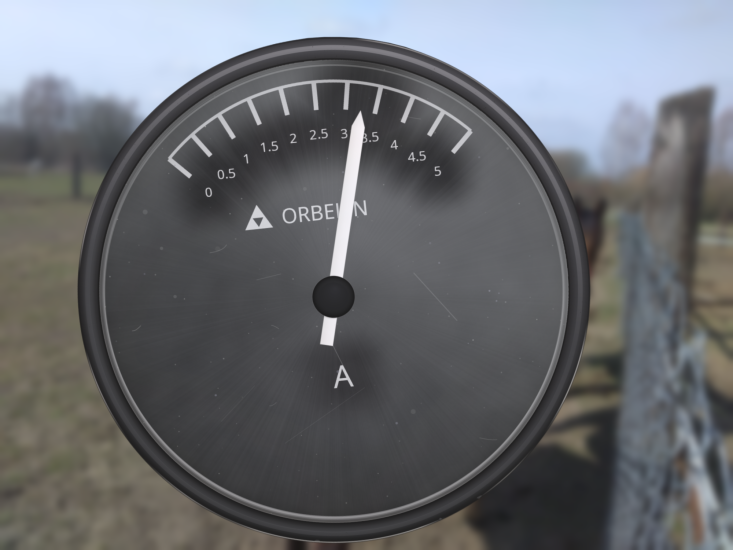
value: 3.25 (A)
